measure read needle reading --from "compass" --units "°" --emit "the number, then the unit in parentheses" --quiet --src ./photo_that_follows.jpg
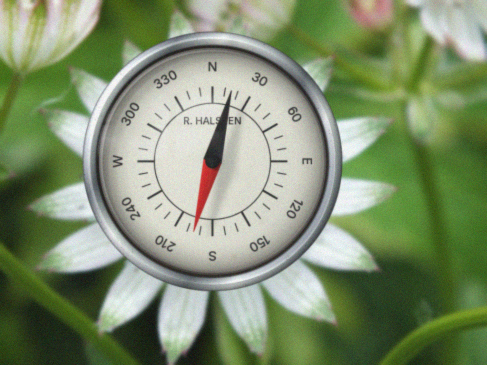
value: 195 (°)
